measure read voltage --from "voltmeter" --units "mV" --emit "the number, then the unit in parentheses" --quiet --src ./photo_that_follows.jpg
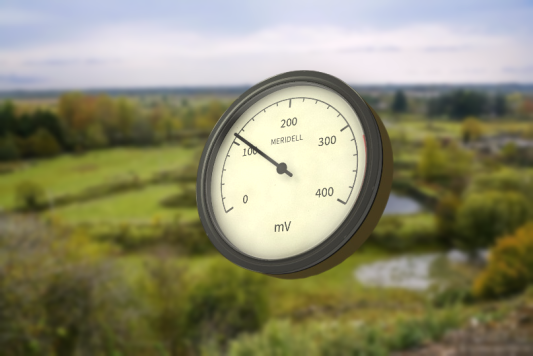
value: 110 (mV)
